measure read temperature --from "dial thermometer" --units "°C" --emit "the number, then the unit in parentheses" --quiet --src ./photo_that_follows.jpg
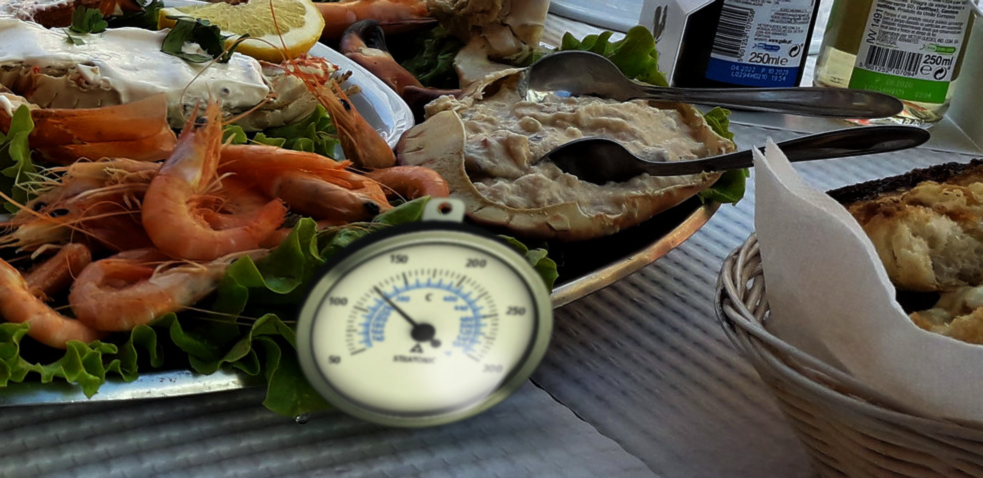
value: 125 (°C)
